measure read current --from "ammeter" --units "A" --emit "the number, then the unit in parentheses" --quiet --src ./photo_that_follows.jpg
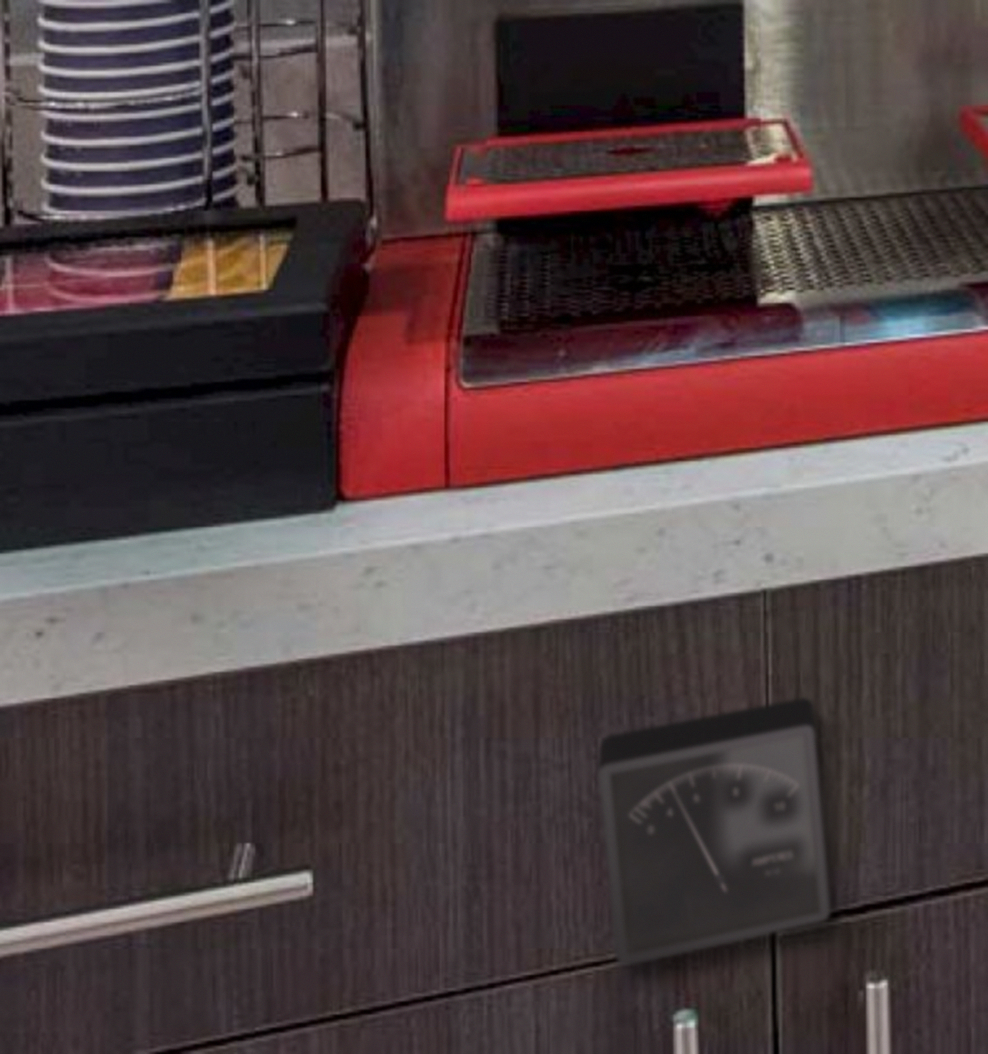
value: 5 (A)
